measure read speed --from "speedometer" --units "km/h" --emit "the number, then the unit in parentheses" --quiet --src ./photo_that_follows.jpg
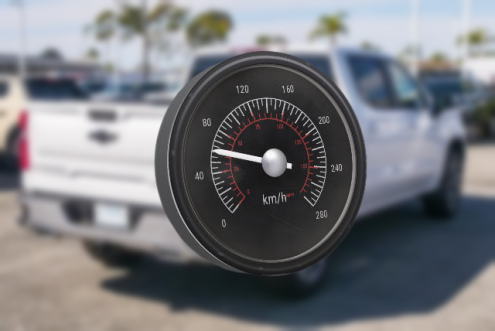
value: 60 (km/h)
